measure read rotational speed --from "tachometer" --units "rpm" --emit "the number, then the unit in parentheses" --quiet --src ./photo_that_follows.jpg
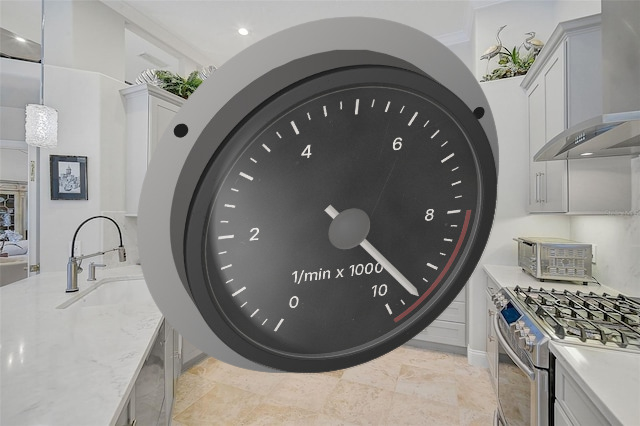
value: 9500 (rpm)
